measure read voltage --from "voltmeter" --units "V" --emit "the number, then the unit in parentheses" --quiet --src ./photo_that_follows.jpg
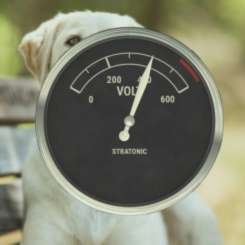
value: 400 (V)
